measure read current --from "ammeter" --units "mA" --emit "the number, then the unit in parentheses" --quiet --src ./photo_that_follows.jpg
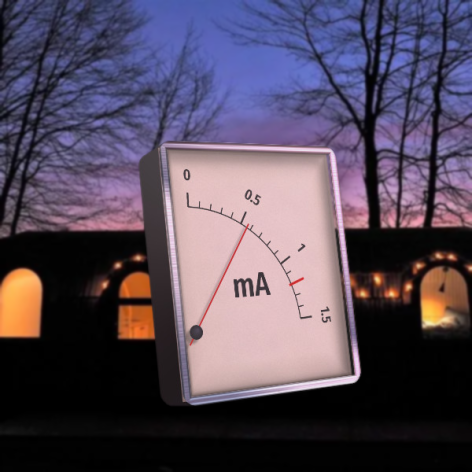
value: 0.55 (mA)
